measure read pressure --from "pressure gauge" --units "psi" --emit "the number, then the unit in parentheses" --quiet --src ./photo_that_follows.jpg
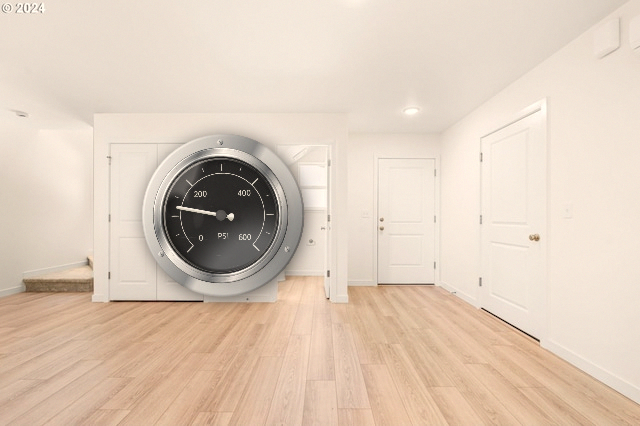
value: 125 (psi)
